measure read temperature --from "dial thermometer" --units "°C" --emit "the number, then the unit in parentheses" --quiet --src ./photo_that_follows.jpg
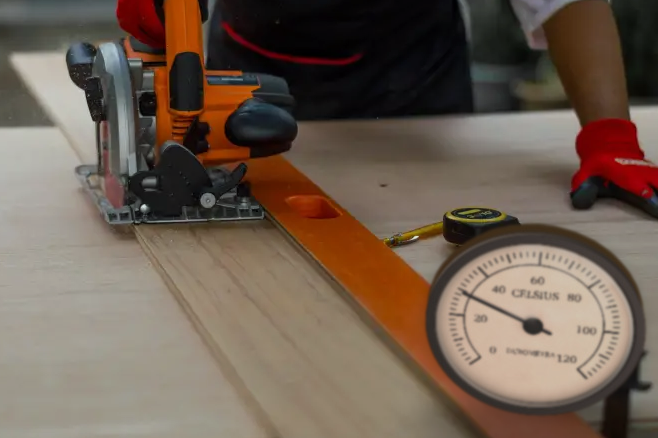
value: 30 (°C)
